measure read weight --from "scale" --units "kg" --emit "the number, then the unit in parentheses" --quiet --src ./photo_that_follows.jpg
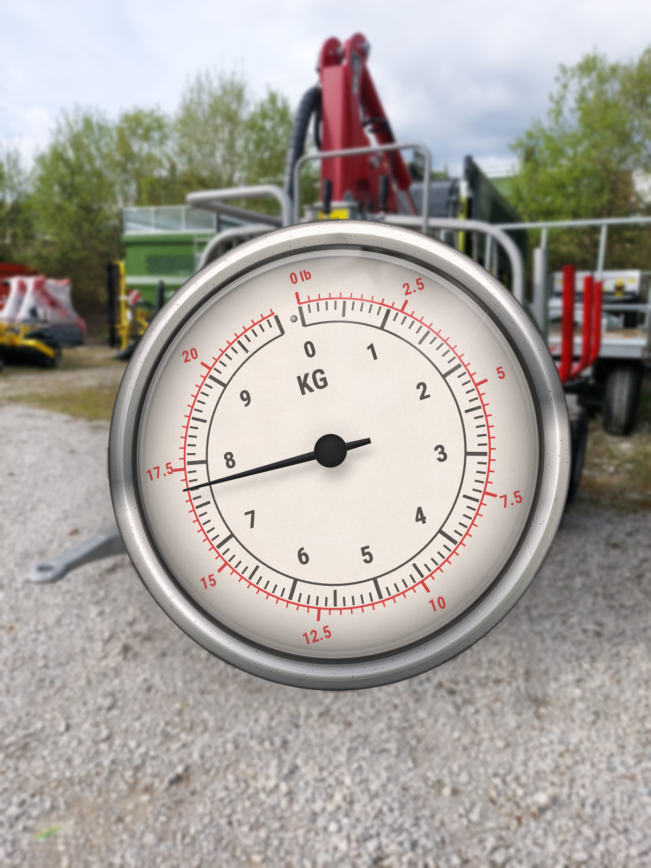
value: 7.7 (kg)
